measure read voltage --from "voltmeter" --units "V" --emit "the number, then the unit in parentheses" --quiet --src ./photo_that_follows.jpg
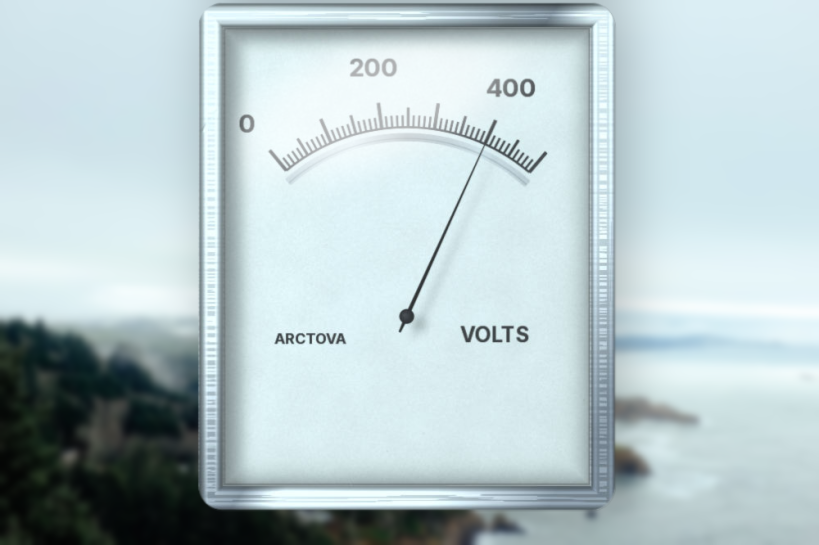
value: 400 (V)
